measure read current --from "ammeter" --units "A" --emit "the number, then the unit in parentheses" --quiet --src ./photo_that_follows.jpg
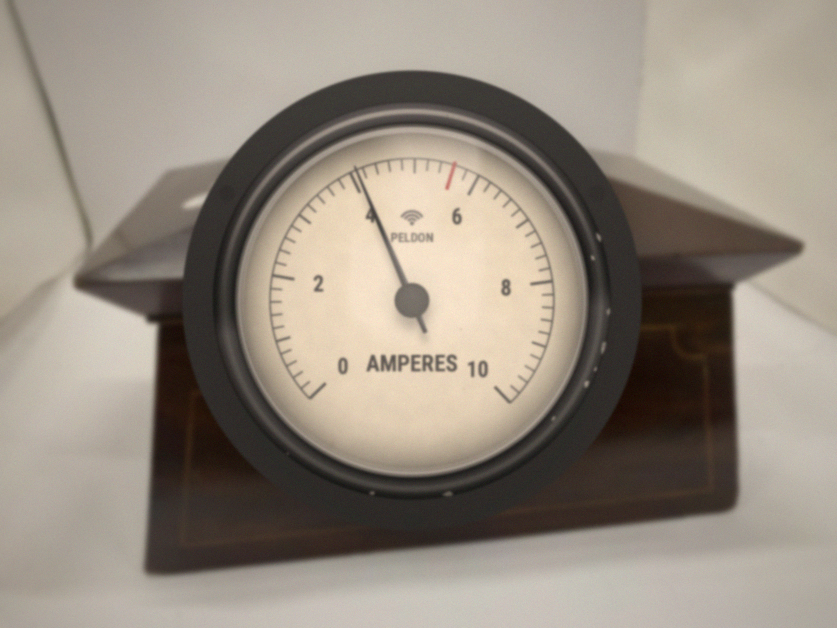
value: 4.1 (A)
